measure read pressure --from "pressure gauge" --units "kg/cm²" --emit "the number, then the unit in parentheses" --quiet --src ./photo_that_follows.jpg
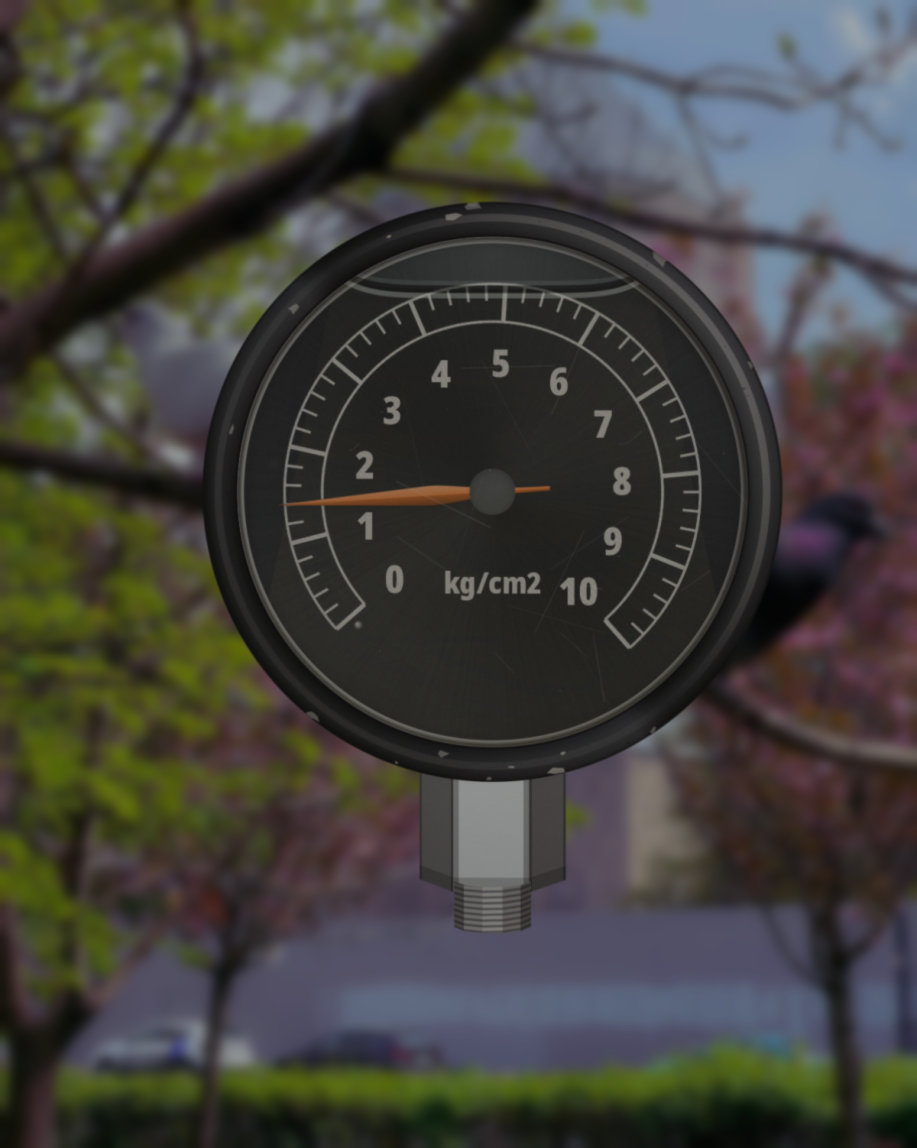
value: 1.4 (kg/cm²)
